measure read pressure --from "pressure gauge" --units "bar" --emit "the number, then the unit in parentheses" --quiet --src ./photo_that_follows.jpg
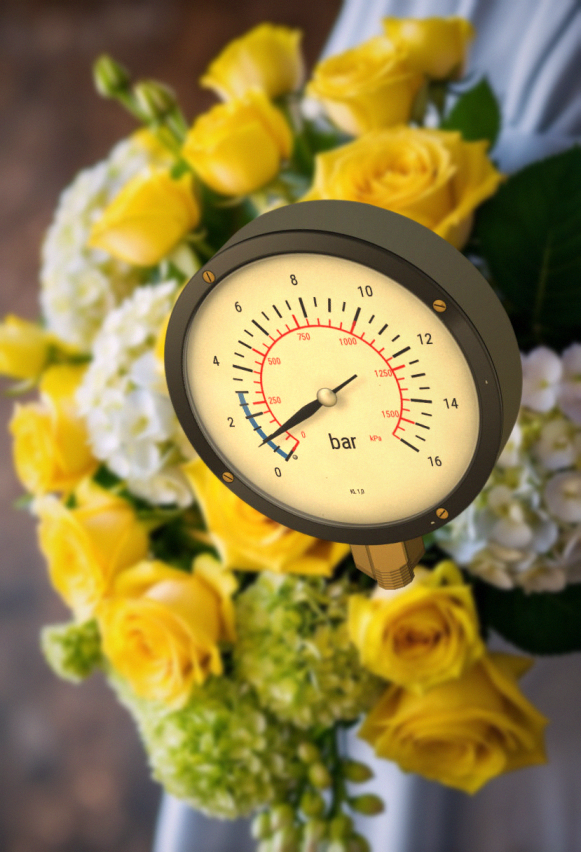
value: 1 (bar)
